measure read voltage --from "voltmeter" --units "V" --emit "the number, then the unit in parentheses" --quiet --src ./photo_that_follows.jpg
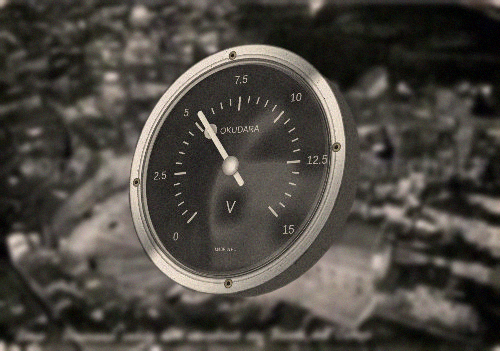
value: 5.5 (V)
